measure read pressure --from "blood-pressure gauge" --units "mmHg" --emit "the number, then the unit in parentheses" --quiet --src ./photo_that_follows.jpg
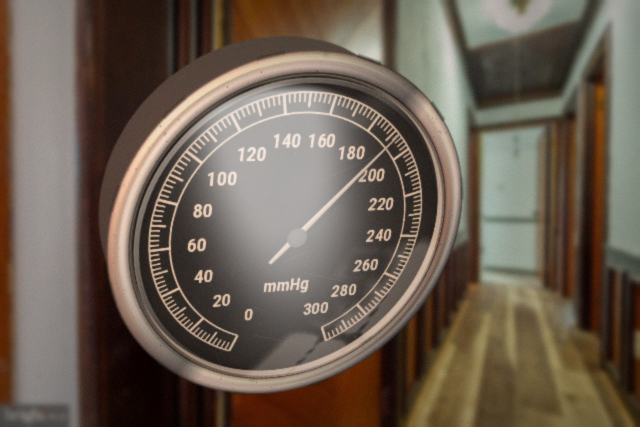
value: 190 (mmHg)
